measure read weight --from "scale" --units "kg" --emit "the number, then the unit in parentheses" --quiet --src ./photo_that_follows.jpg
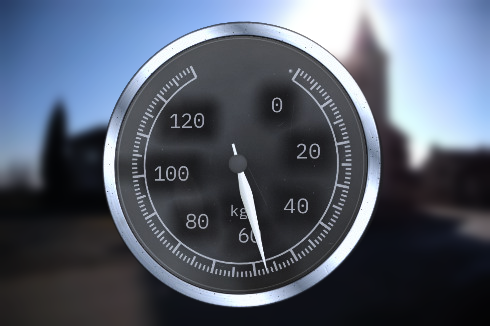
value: 57 (kg)
